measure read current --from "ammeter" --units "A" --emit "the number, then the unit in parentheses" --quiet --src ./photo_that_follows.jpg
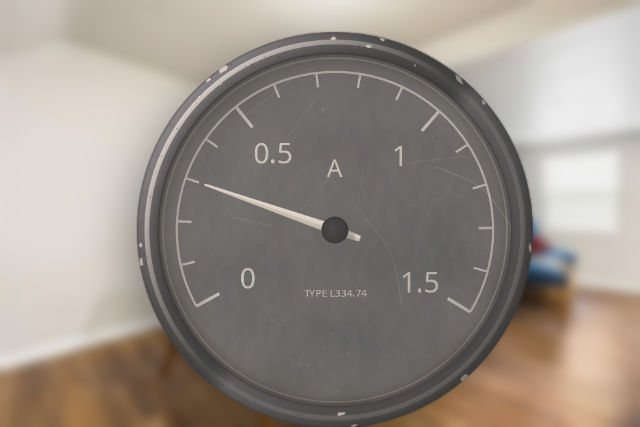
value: 0.3 (A)
